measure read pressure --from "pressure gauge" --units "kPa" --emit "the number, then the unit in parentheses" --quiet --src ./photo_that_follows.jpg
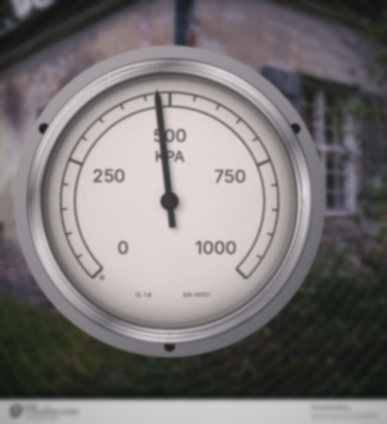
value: 475 (kPa)
